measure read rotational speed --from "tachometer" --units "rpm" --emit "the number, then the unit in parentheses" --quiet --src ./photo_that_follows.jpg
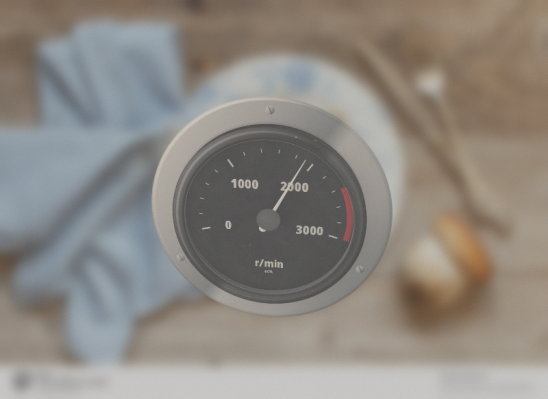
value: 1900 (rpm)
